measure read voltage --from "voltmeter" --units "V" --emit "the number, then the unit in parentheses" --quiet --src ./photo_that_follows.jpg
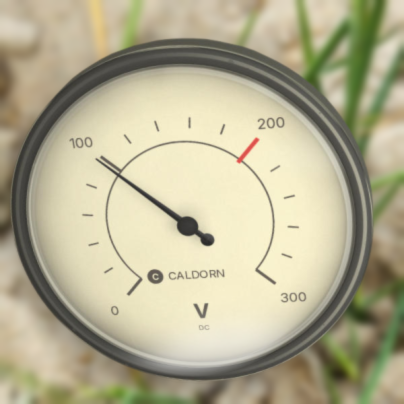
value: 100 (V)
